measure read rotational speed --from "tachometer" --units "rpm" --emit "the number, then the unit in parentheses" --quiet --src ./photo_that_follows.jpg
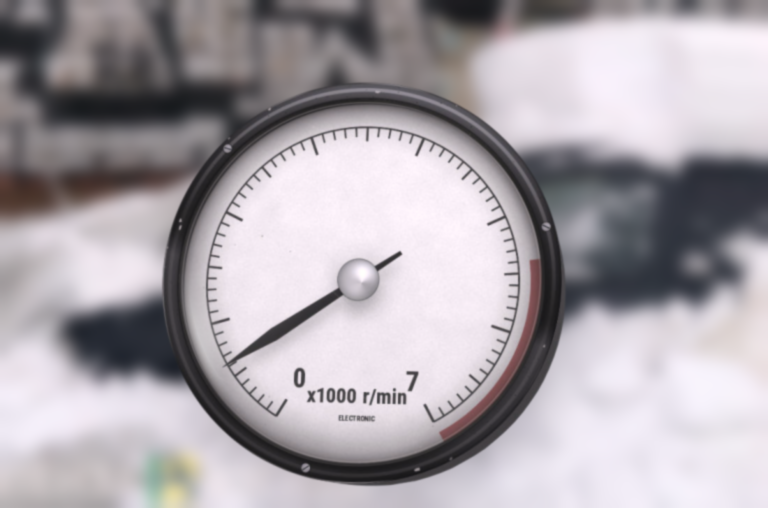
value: 600 (rpm)
